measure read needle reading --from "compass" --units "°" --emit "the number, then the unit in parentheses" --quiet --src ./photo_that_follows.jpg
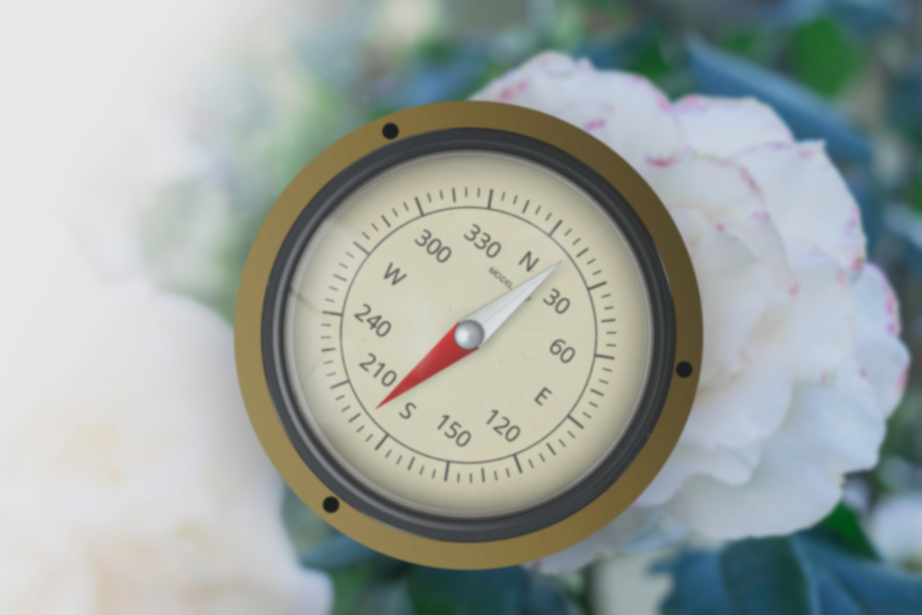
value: 192.5 (°)
